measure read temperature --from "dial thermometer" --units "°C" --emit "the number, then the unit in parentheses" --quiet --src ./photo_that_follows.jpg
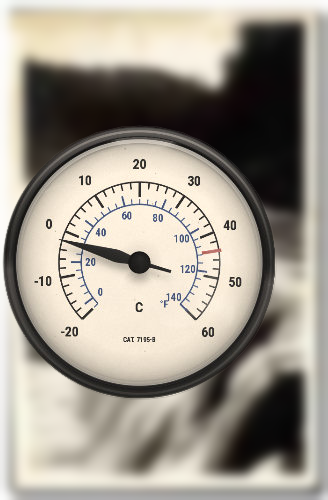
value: -2 (°C)
